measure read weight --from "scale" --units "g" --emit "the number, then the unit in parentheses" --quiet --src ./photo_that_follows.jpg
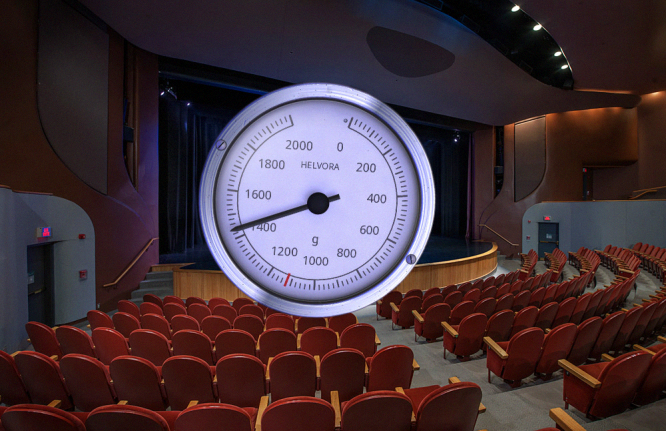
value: 1440 (g)
